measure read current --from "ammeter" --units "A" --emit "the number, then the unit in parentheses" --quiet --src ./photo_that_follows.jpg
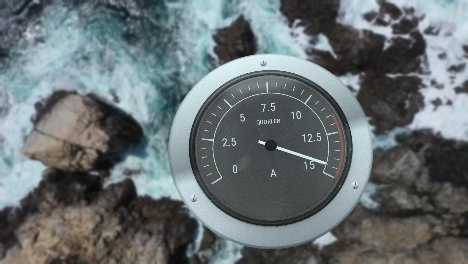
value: 14.5 (A)
